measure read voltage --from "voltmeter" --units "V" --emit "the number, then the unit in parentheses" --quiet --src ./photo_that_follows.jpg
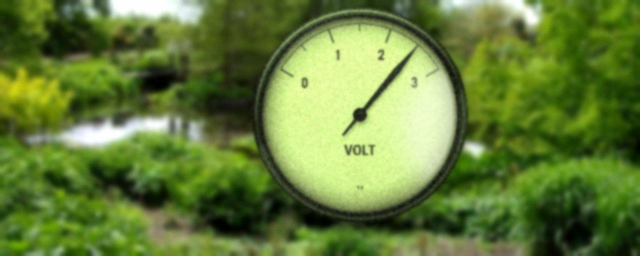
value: 2.5 (V)
